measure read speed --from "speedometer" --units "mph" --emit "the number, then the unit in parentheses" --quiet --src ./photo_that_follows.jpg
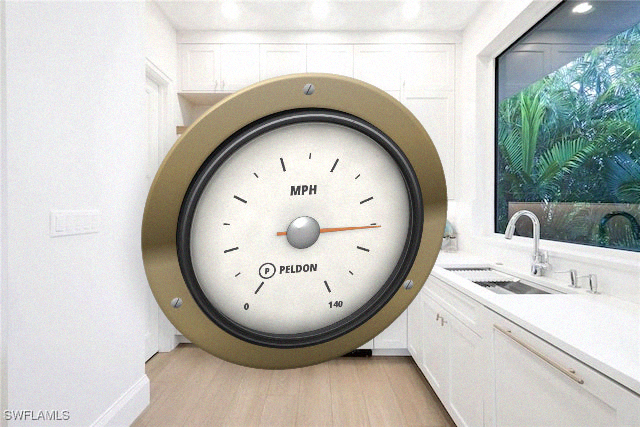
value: 110 (mph)
